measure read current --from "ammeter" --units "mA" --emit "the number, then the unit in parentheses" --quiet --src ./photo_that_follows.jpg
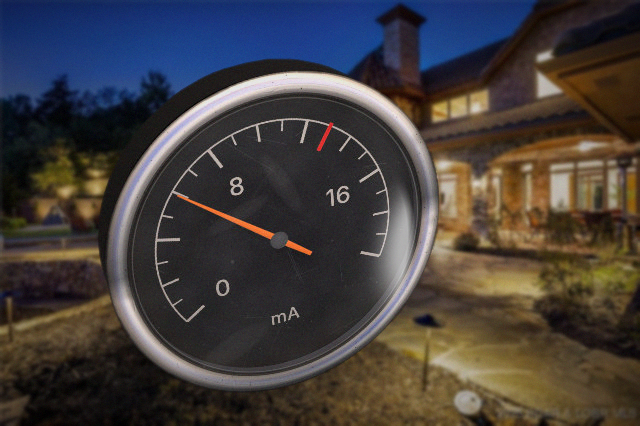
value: 6 (mA)
